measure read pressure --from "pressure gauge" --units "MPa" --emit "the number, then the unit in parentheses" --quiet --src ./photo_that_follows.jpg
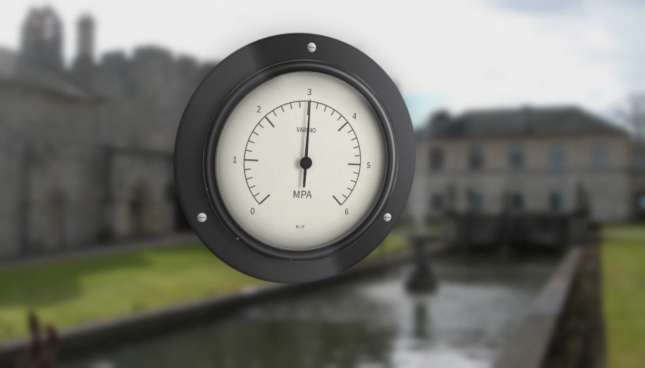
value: 3 (MPa)
